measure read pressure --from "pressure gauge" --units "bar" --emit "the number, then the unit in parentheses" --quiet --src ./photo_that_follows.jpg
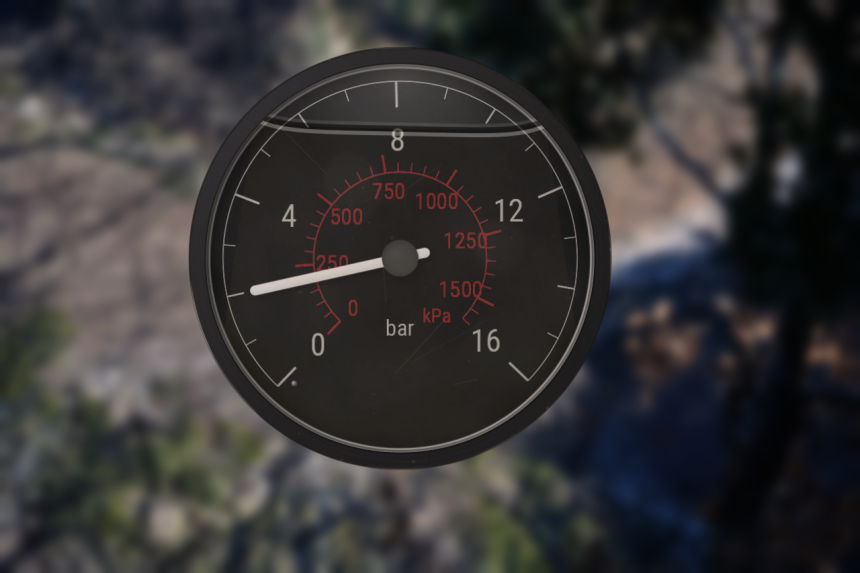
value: 2 (bar)
